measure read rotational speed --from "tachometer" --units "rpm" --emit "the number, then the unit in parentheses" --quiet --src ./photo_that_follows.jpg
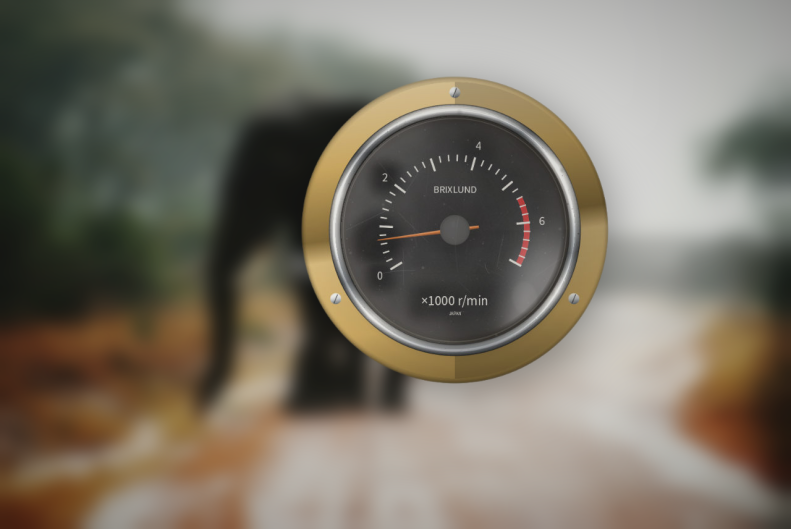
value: 700 (rpm)
